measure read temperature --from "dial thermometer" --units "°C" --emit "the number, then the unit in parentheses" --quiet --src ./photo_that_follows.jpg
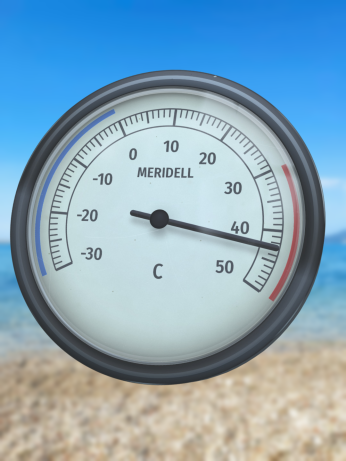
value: 43 (°C)
